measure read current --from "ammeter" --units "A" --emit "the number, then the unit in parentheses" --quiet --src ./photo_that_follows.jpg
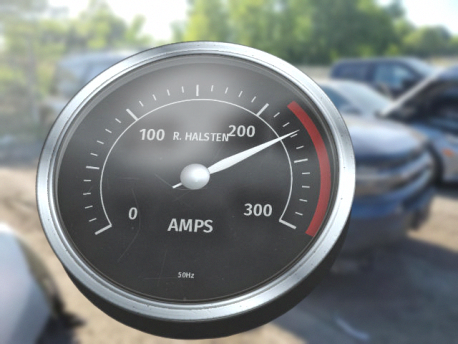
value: 230 (A)
